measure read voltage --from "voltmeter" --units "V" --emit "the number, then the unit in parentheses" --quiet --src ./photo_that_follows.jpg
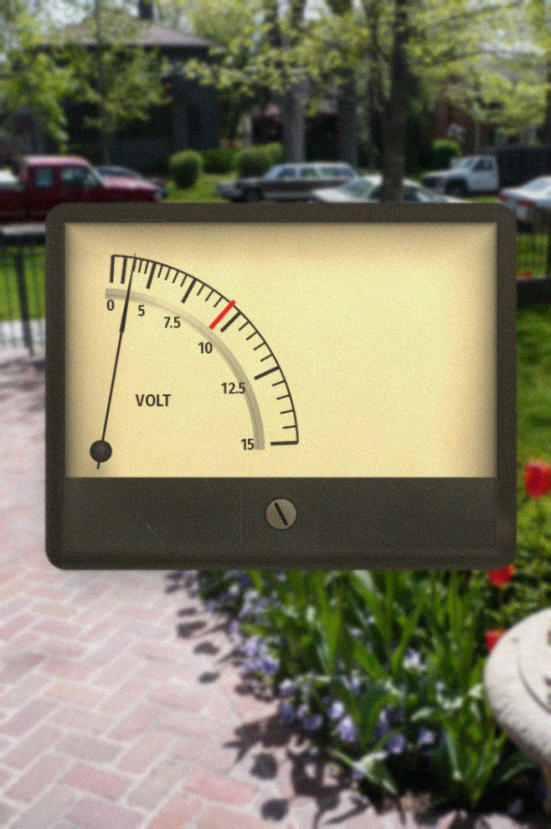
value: 3.5 (V)
